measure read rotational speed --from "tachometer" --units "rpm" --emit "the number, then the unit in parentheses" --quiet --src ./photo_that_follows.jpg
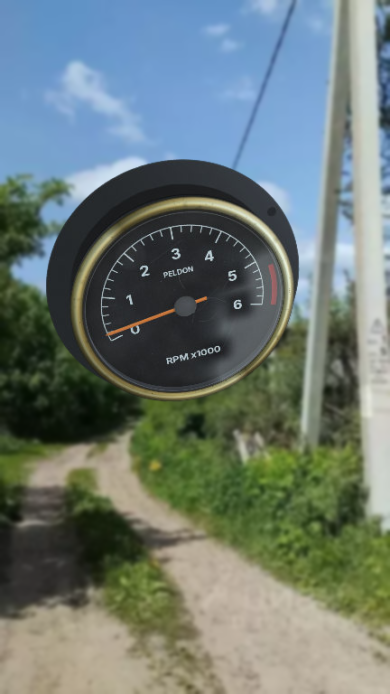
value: 200 (rpm)
